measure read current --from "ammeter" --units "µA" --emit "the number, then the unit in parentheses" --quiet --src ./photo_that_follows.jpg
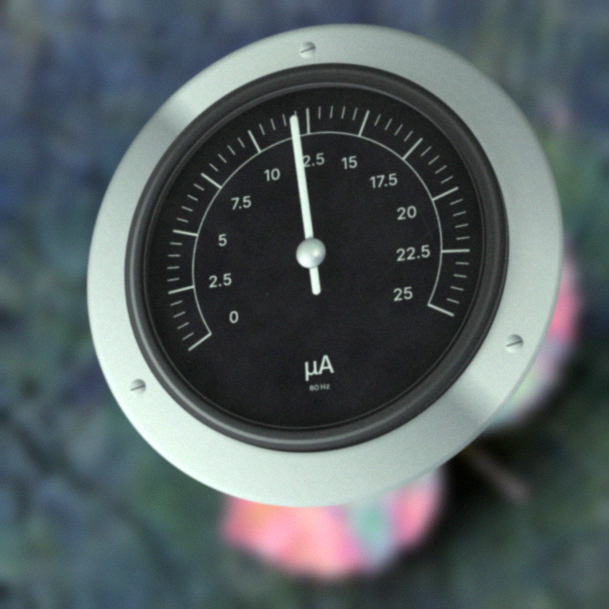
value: 12 (µA)
